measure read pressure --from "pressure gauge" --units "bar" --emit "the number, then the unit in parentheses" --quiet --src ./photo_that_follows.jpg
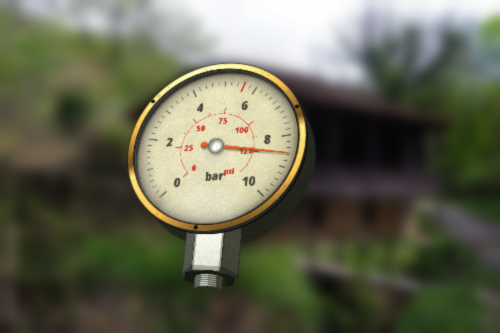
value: 8.6 (bar)
